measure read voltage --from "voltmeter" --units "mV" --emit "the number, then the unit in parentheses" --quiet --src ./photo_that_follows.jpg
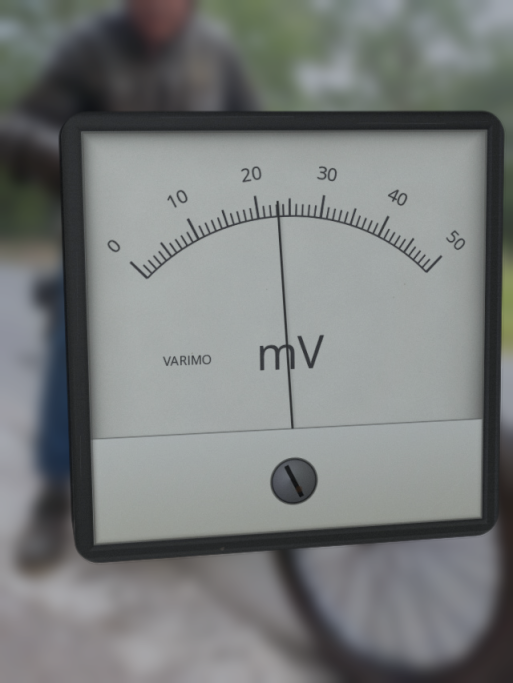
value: 23 (mV)
